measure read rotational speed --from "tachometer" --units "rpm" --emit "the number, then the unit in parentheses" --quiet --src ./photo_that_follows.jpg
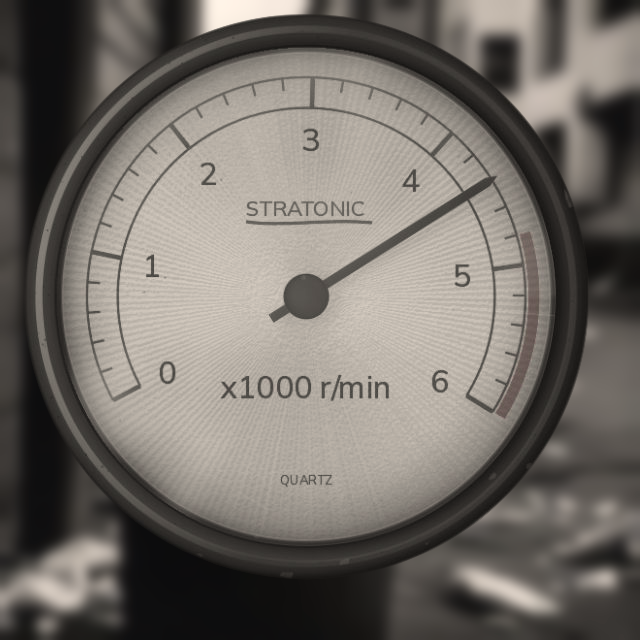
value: 4400 (rpm)
